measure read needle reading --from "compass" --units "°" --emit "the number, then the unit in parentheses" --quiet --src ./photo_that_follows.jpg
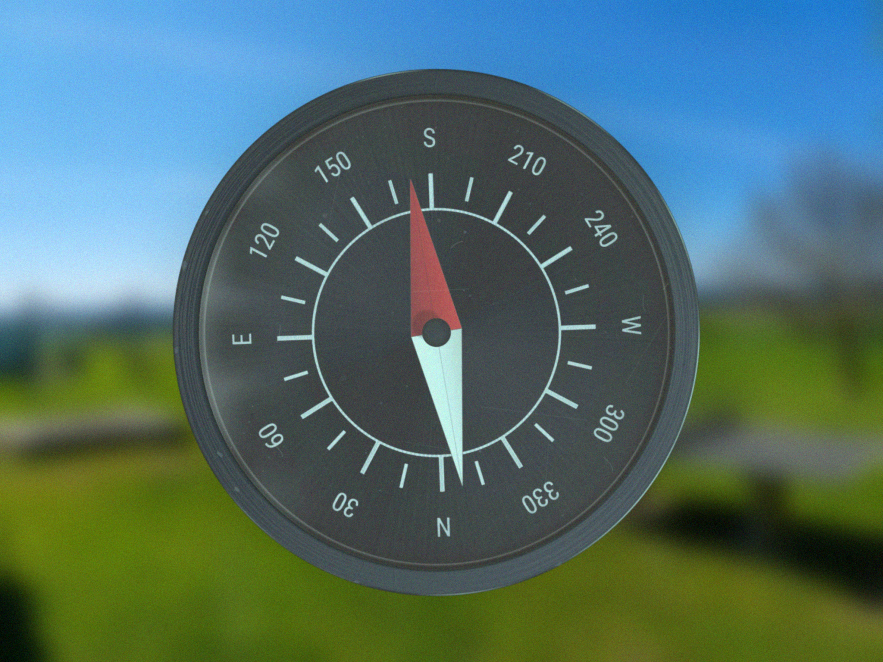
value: 172.5 (°)
